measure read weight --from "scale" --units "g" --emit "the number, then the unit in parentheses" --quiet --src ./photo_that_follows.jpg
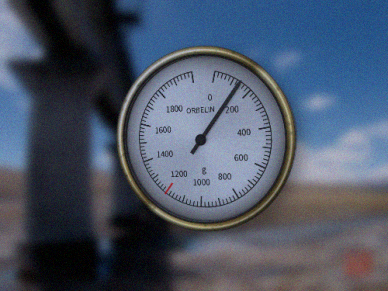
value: 140 (g)
